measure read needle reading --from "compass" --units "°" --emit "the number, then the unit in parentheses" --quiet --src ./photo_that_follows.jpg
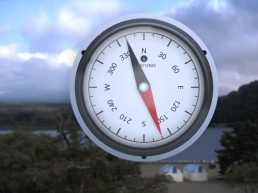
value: 160 (°)
